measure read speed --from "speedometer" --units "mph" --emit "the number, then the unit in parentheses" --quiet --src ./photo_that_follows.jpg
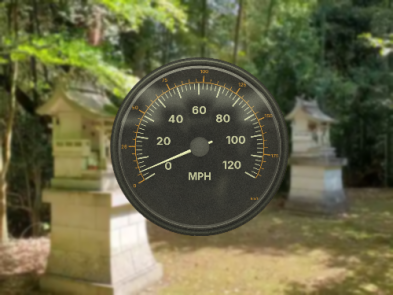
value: 4 (mph)
